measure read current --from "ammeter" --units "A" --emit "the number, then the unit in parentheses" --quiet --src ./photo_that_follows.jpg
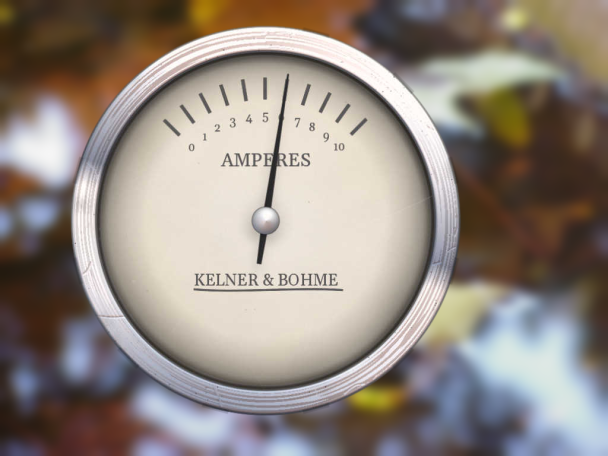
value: 6 (A)
